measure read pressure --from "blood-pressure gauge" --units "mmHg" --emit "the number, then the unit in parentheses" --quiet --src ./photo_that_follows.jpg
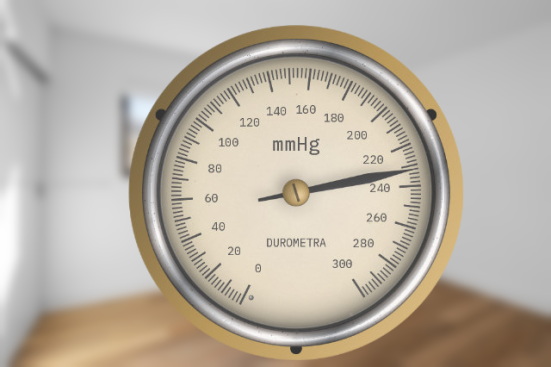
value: 232 (mmHg)
